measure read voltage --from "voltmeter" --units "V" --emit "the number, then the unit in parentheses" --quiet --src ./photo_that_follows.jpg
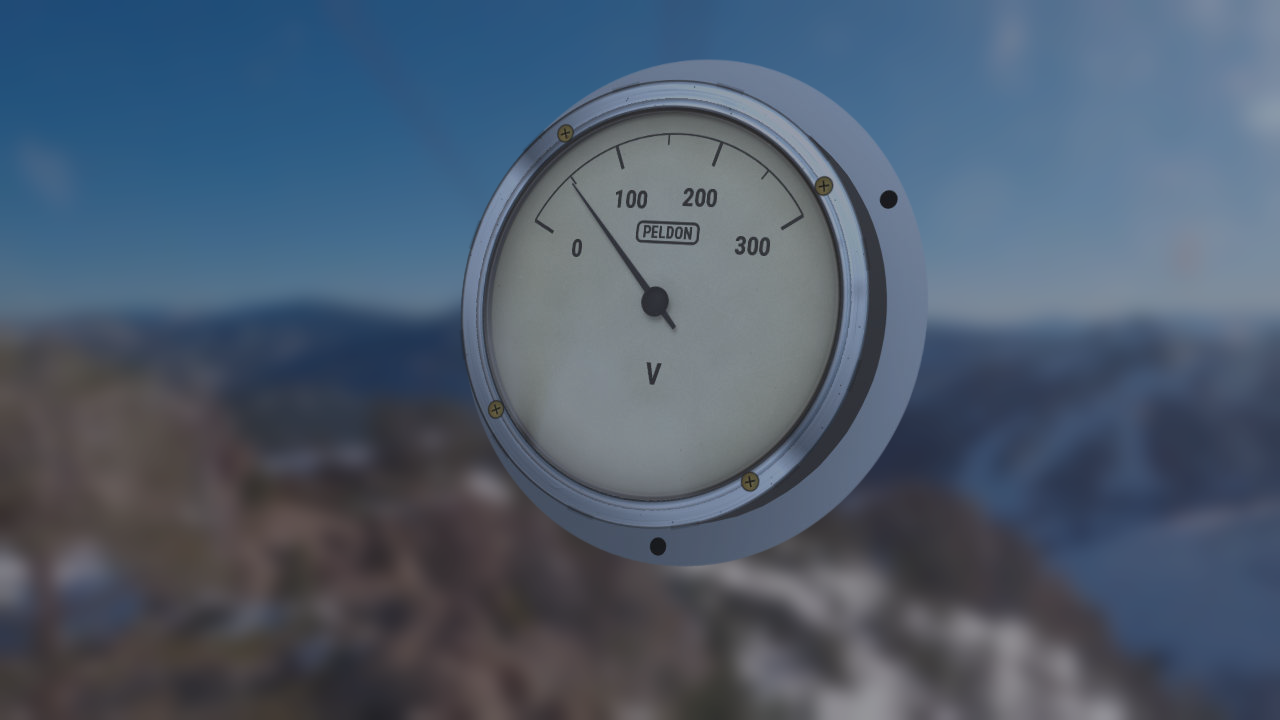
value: 50 (V)
